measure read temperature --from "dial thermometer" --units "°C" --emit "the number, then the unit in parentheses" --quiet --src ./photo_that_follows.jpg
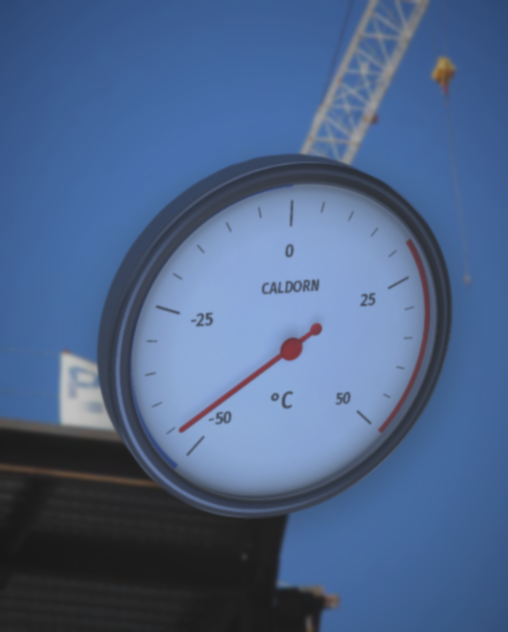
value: -45 (°C)
